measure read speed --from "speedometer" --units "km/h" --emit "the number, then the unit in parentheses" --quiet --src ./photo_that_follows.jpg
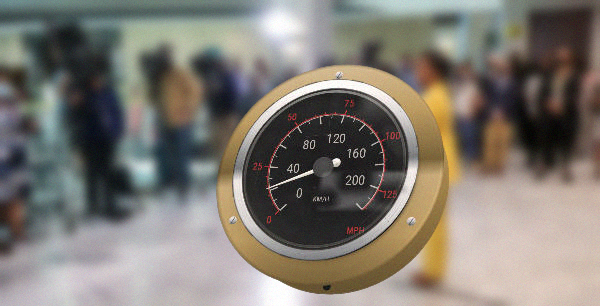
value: 20 (km/h)
